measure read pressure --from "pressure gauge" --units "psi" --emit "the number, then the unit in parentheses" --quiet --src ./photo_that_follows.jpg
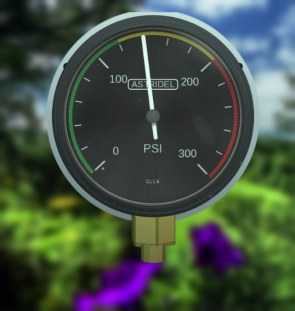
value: 140 (psi)
